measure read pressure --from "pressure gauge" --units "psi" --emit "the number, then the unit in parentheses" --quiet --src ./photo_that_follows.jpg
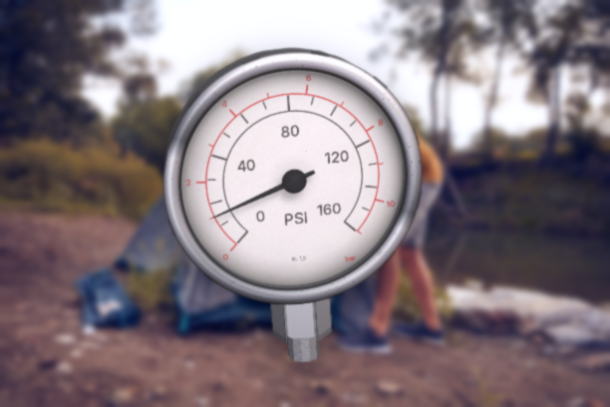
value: 15 (psi)
